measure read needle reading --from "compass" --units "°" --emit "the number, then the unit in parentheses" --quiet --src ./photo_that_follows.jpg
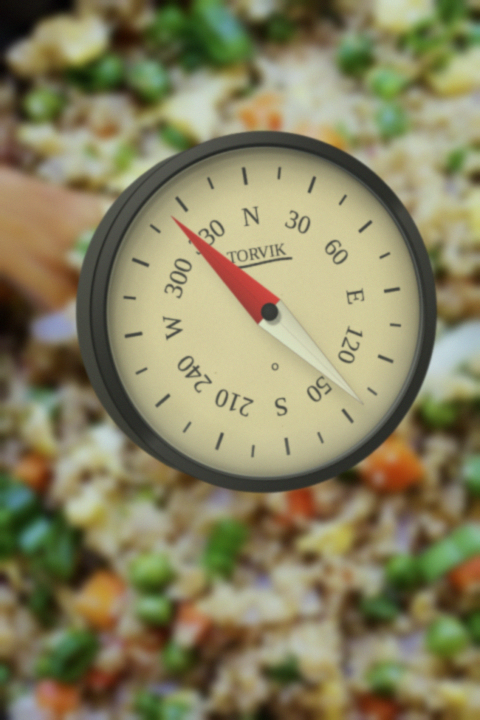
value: 322.5 (°)
